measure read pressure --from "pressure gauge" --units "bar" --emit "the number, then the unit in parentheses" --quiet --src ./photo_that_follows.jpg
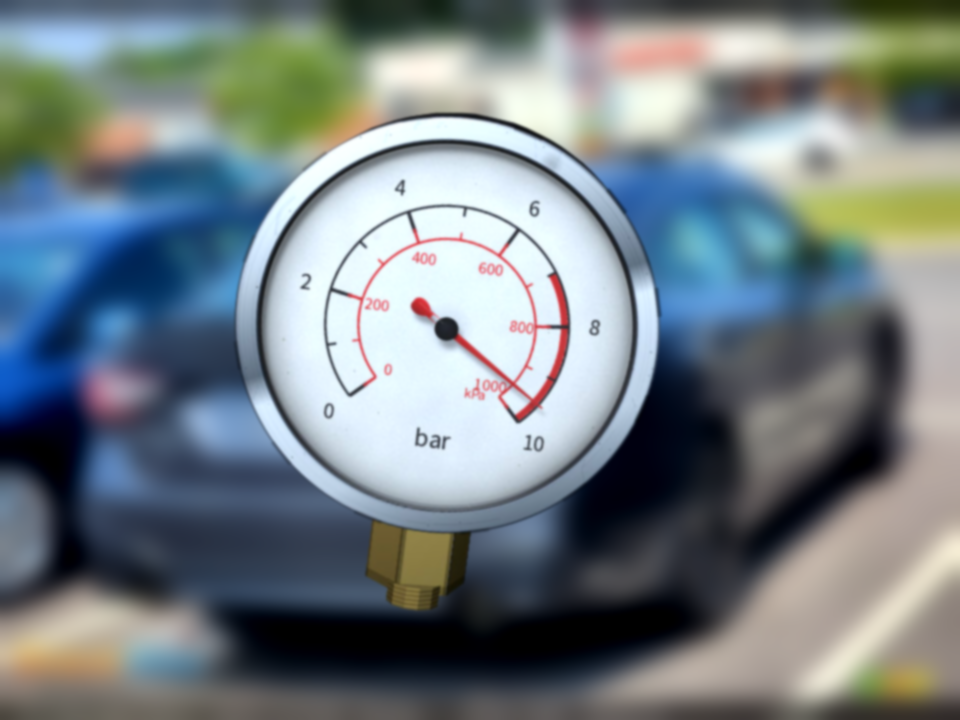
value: 9.5 (bar)
